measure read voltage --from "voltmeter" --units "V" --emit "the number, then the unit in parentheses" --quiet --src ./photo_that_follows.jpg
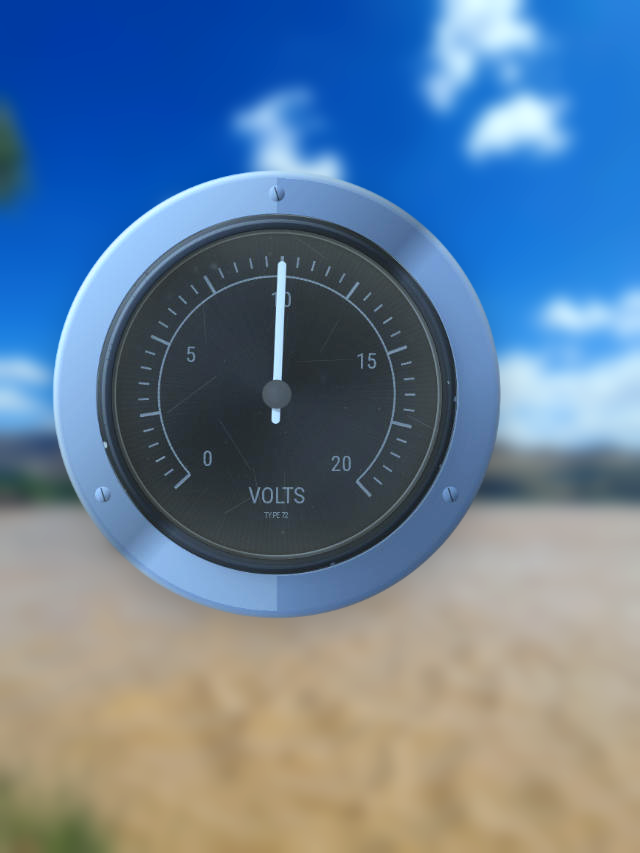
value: 10 (V)
